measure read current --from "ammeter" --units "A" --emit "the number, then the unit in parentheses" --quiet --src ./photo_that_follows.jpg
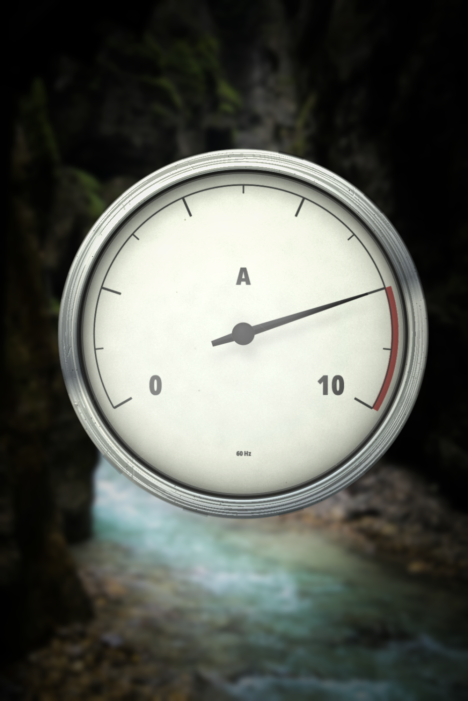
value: 8 (A)
